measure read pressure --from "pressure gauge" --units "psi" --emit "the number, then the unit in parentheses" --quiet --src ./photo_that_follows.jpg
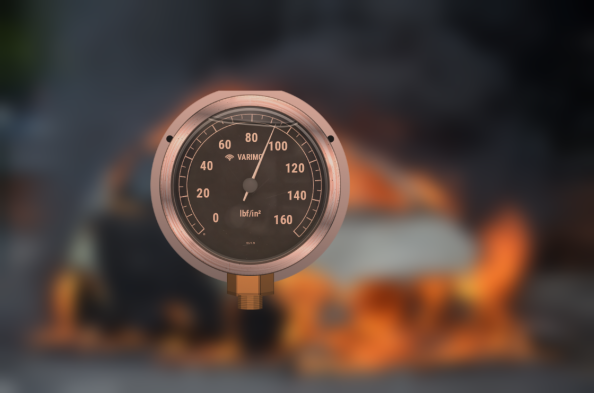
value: 92.5 (psi)
